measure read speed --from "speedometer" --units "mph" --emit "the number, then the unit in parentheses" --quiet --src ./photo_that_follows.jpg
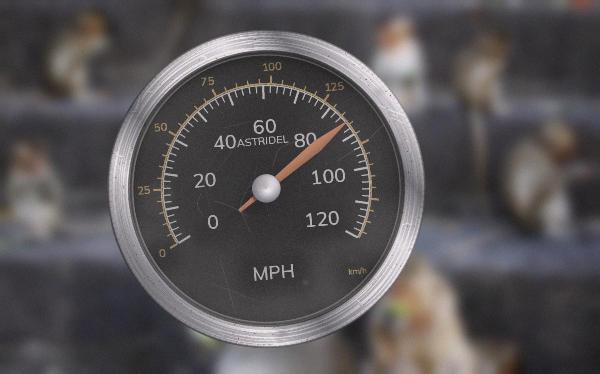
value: 86 (mph)
